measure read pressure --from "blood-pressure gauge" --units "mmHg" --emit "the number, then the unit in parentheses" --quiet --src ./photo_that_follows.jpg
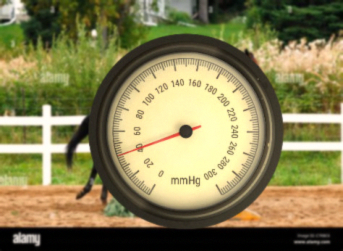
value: 40 (mmHg)
